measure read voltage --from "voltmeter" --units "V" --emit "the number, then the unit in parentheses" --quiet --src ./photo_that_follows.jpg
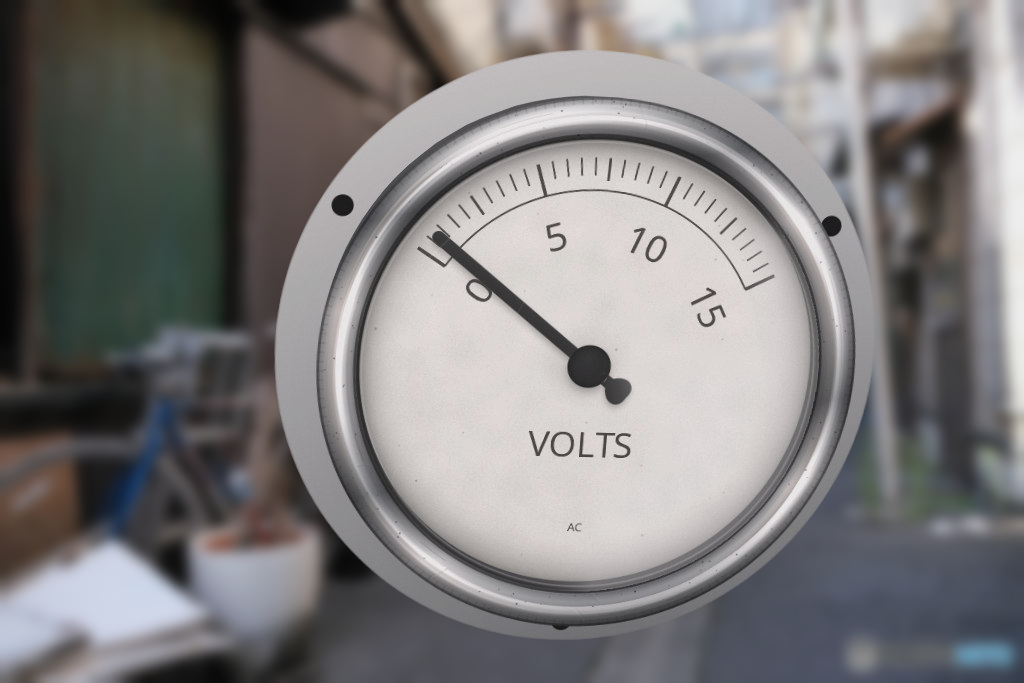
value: 0.75 (V)
